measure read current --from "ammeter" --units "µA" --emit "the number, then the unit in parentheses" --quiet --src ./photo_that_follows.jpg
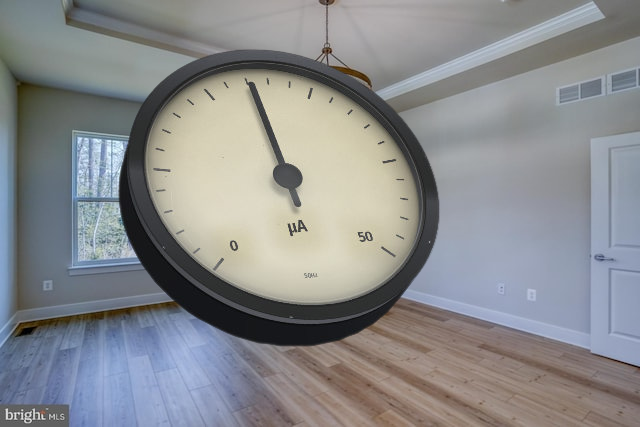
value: 24 (µA)
